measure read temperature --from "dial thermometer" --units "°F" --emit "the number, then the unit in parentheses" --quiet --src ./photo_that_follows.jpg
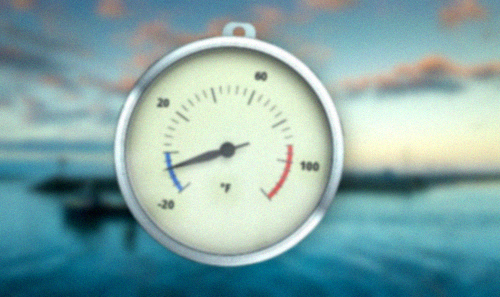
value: -8 (°F)
